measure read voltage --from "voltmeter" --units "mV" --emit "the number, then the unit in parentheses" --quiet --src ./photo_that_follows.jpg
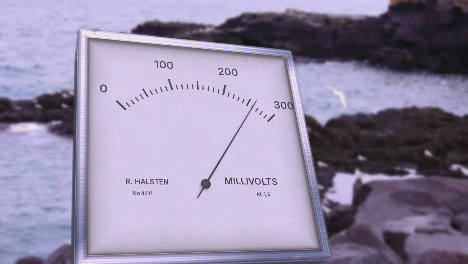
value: 260 (mV)
